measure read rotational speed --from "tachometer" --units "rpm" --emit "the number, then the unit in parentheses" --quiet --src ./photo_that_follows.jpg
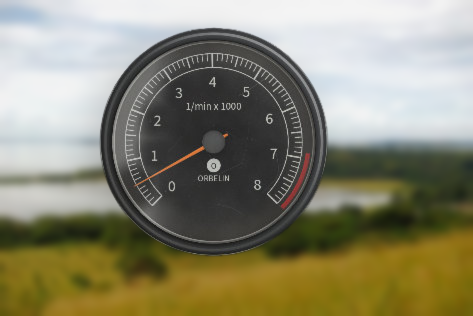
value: 500 (rpm)
